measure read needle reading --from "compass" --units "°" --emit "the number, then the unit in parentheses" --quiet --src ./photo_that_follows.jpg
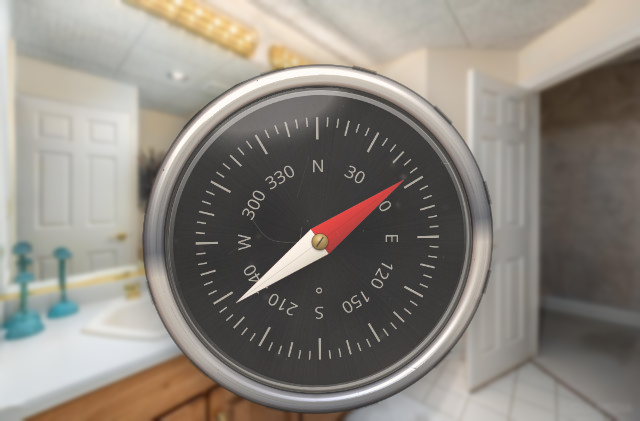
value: 55 (°)
